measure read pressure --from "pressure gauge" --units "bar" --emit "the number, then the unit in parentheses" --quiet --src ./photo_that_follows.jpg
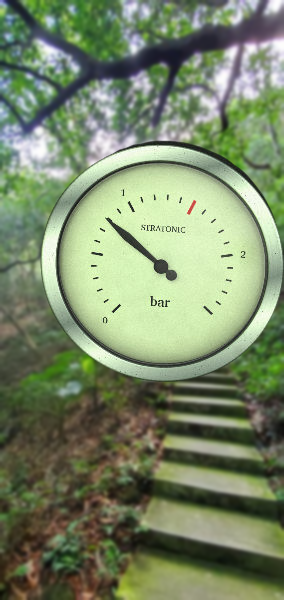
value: 0.8 (bar)
